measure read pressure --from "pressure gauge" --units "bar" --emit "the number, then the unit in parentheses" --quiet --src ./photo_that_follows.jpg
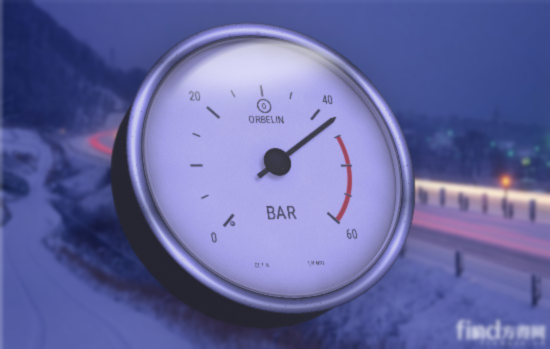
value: 42.5 (bar)
